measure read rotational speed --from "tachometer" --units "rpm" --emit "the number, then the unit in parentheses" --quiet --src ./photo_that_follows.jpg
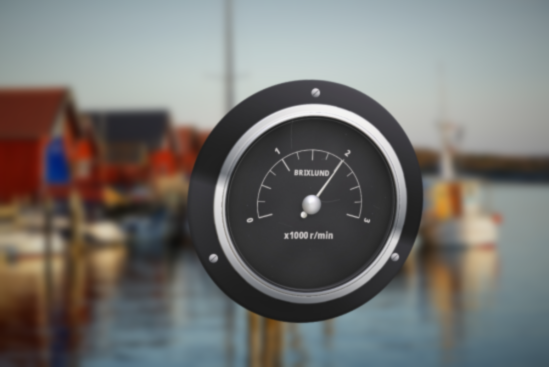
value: 2000 (rpm)
